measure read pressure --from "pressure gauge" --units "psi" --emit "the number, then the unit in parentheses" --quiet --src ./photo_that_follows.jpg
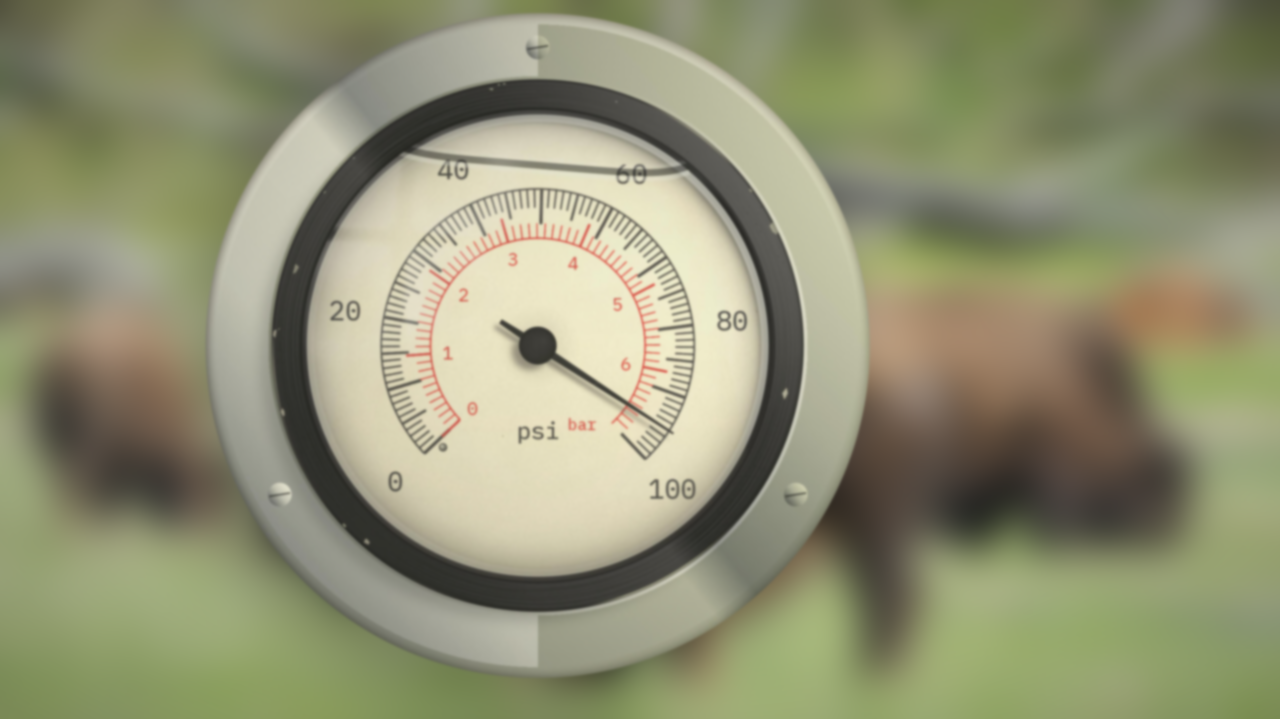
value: 95 (psi)
